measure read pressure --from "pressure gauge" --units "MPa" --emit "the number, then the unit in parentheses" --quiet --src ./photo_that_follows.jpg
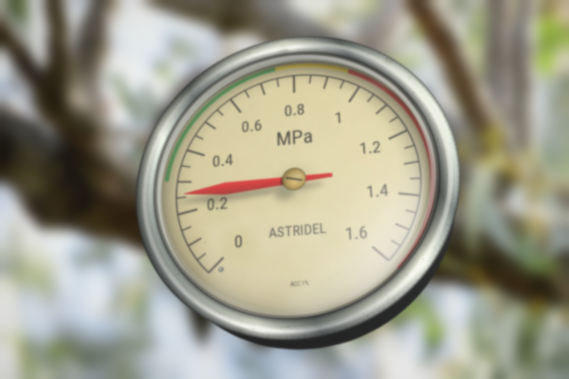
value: 0.25 (MPa)
